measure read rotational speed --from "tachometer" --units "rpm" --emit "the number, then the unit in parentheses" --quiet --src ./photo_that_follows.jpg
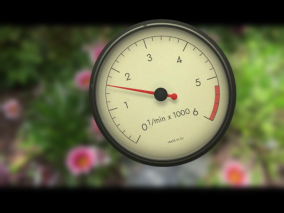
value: 1600 (rpm)
